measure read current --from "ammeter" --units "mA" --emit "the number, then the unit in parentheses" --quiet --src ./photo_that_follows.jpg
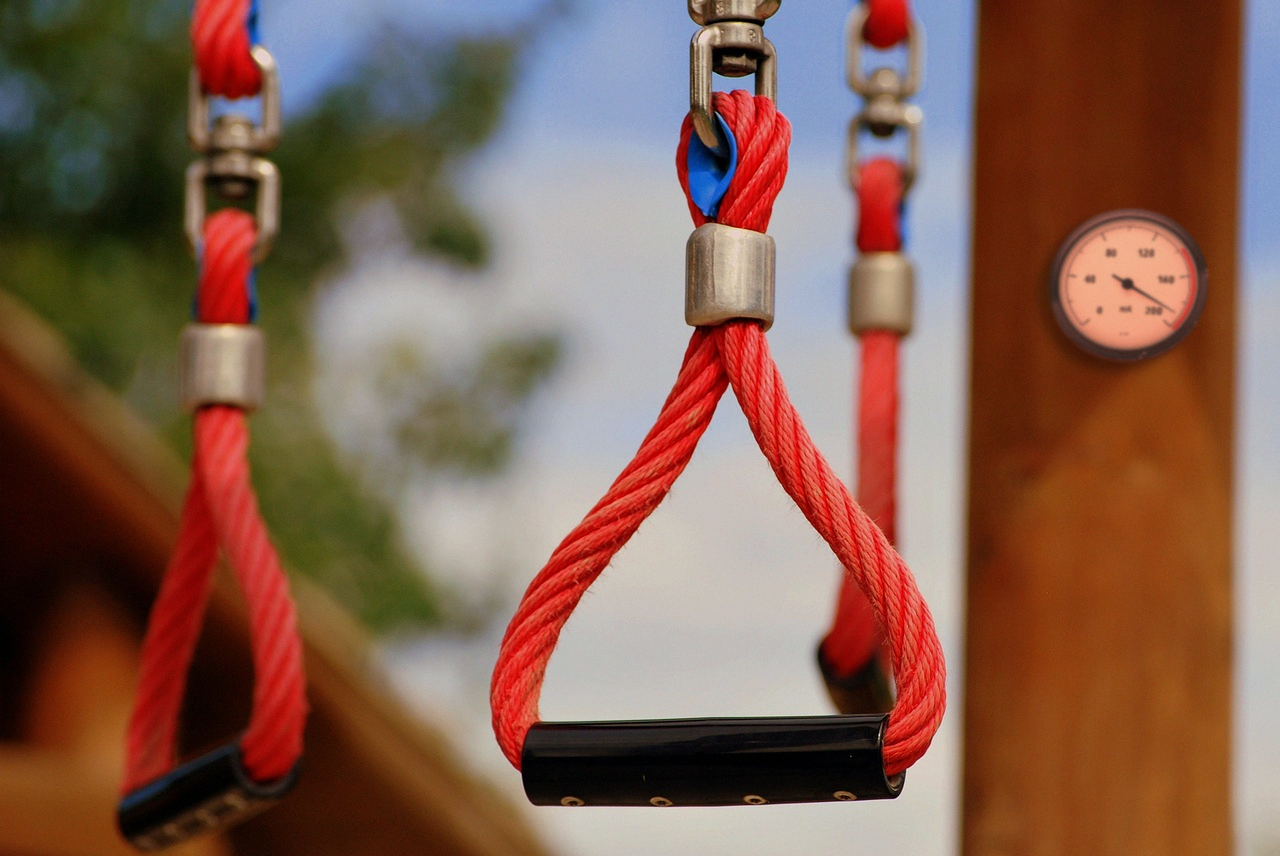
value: 190 (mA)
